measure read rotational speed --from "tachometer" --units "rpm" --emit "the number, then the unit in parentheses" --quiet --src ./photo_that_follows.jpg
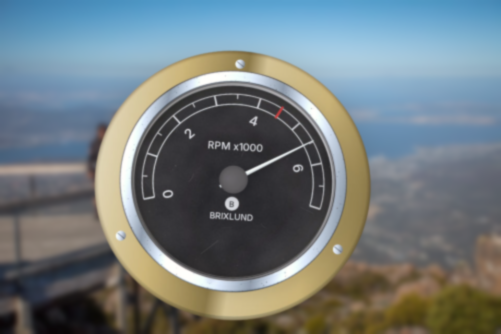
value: 5500 (rpm)
